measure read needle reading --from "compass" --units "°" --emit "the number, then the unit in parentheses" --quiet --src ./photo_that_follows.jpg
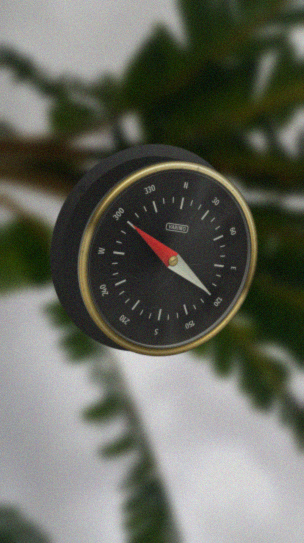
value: 300 (°)
